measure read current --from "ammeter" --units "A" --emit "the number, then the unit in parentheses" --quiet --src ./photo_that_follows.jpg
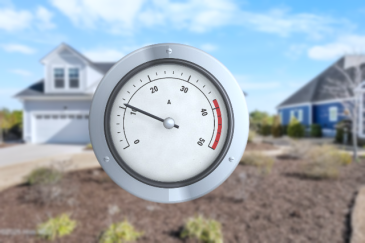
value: 11 (A)
